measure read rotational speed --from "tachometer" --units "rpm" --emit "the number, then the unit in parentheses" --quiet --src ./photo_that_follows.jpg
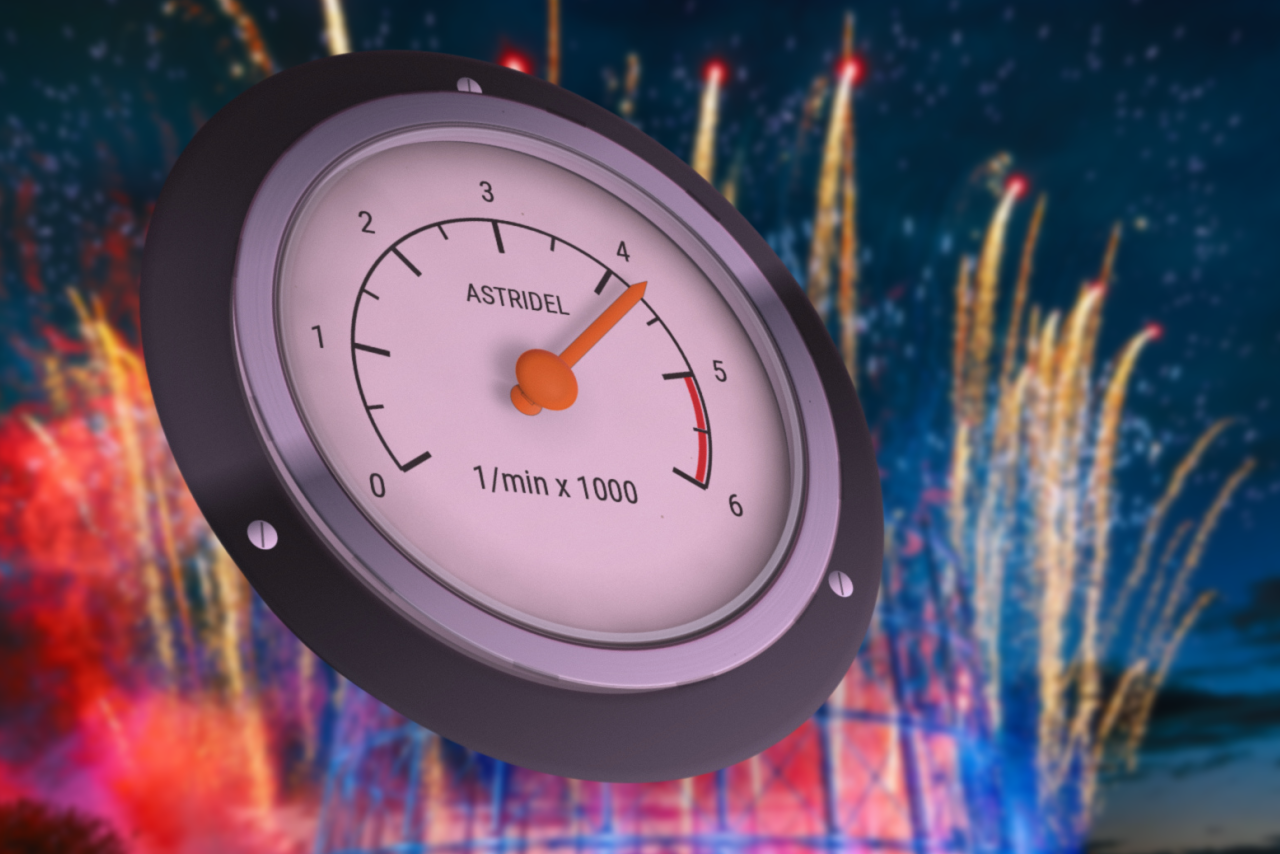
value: 4250 (rpm)
